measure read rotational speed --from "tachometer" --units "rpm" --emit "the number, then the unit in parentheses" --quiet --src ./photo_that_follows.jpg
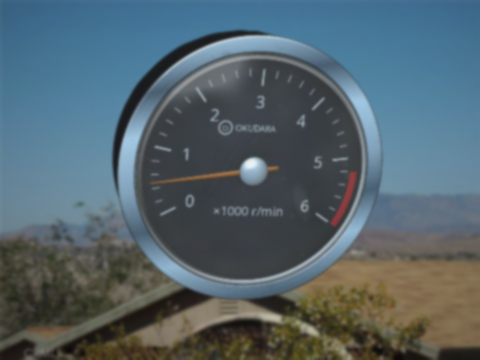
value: 500 (rpm)
